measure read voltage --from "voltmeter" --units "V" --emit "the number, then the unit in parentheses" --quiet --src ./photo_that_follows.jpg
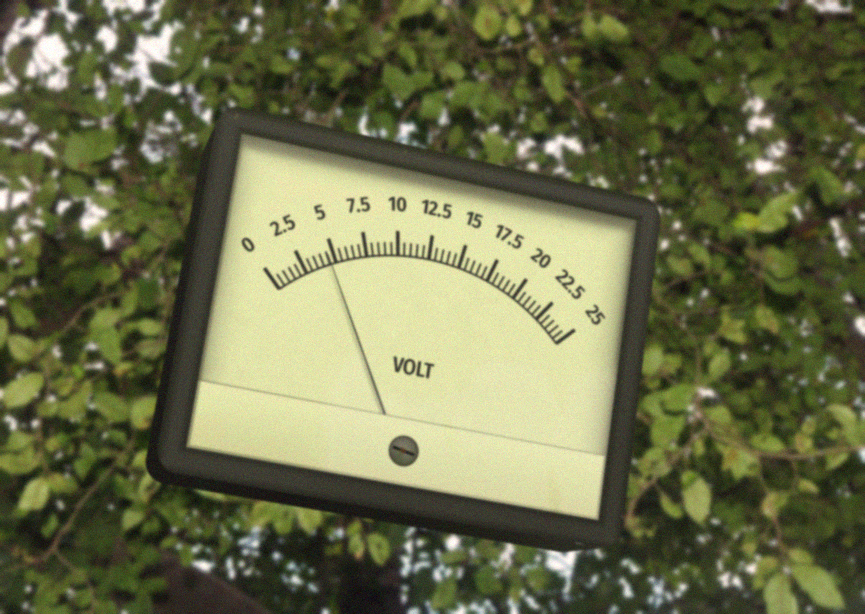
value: 4.5 (V)
